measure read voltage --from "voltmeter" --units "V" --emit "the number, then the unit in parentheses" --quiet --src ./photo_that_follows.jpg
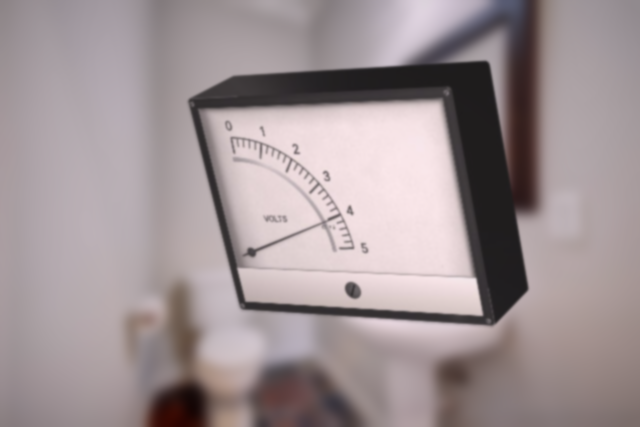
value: 4 (V)
